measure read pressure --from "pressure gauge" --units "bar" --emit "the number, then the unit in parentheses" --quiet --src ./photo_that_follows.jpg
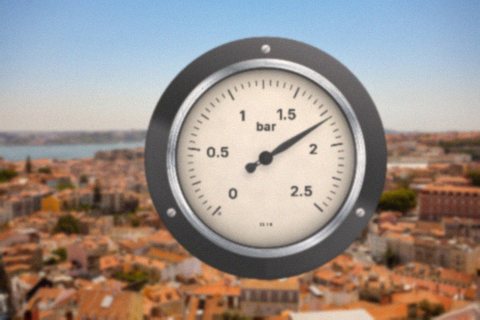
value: 1.8 (bar)
